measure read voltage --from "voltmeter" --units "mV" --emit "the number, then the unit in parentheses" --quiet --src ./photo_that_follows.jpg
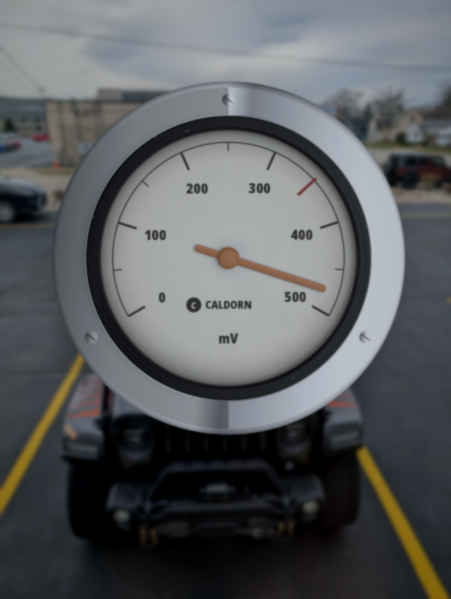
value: 475 (mV)
